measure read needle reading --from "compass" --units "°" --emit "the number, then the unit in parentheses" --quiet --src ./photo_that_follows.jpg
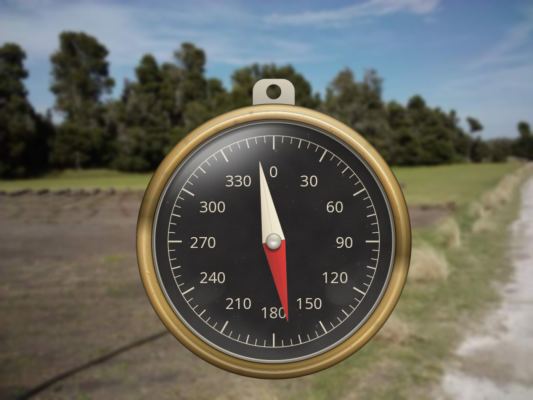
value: 170 (°)
